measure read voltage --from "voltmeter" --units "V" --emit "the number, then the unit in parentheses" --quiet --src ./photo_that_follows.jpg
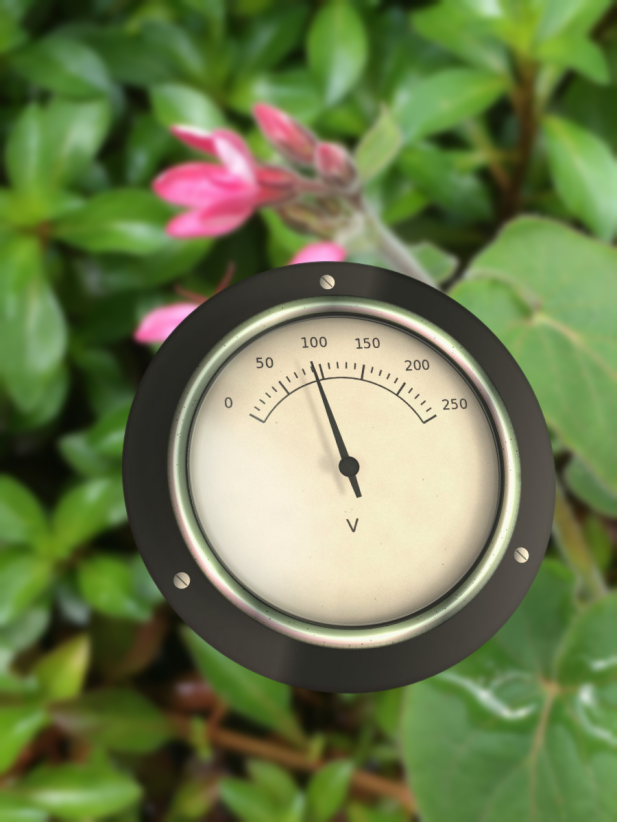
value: 90 (V)
